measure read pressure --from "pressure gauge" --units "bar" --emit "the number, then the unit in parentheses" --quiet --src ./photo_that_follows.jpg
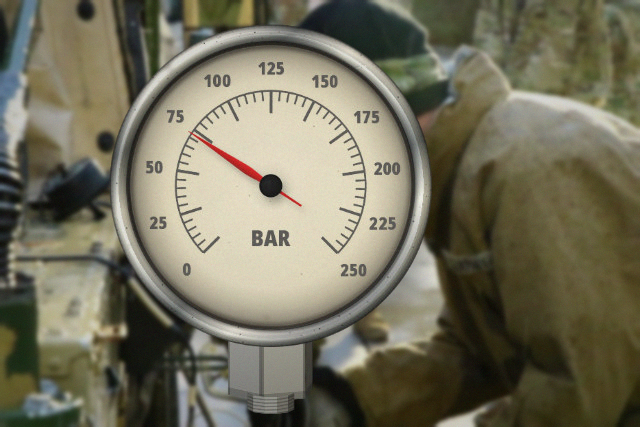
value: 72.5 (bar)
